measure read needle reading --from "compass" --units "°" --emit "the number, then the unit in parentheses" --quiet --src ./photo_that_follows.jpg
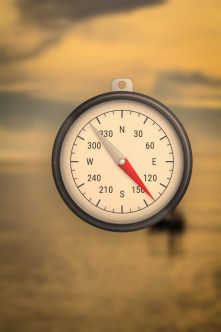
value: 140 (°)
